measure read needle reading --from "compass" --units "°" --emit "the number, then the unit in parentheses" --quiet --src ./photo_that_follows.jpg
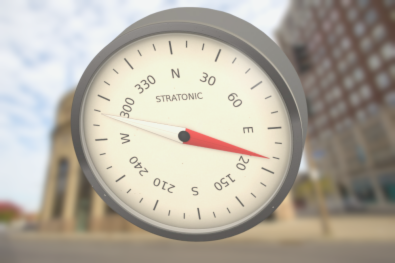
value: 110 (°)
